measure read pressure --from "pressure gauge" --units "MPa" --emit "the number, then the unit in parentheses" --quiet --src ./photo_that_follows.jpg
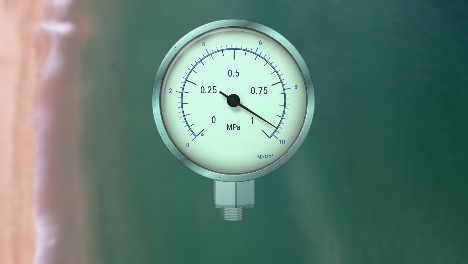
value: 0.95 (MPa)
